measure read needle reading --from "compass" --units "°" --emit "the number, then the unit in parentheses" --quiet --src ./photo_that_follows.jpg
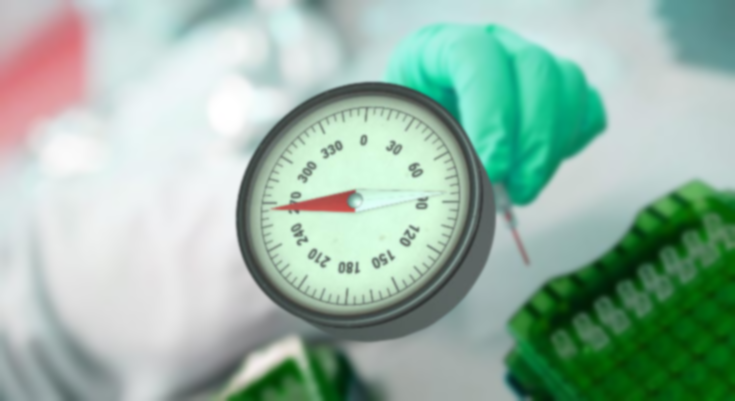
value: 265 (°)
